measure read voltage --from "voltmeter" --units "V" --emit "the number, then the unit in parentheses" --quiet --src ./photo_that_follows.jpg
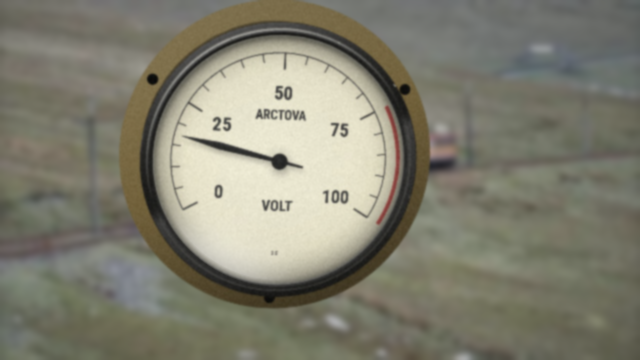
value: 17.5 (V)
